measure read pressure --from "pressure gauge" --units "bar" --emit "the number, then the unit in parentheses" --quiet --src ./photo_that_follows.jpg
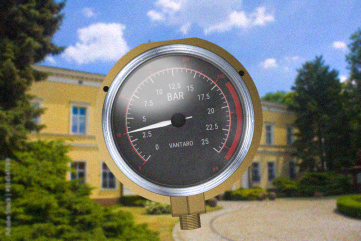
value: 3.5 (bar)
